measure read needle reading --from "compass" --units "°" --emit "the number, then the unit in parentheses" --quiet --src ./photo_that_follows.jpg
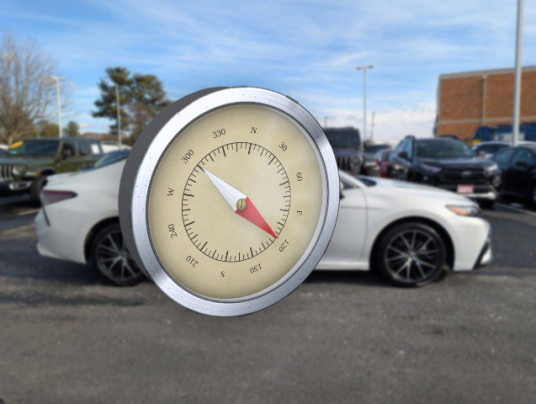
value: 120 (°)
